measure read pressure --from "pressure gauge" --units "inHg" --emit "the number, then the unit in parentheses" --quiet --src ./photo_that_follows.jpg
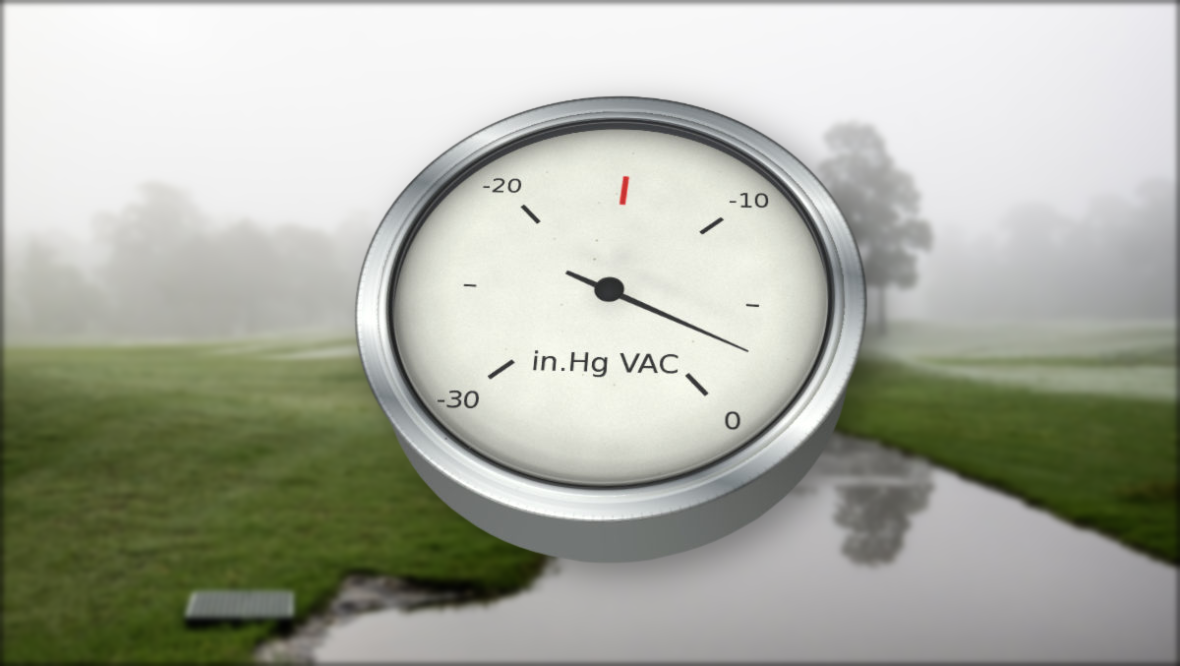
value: -2.5 (inHg)
